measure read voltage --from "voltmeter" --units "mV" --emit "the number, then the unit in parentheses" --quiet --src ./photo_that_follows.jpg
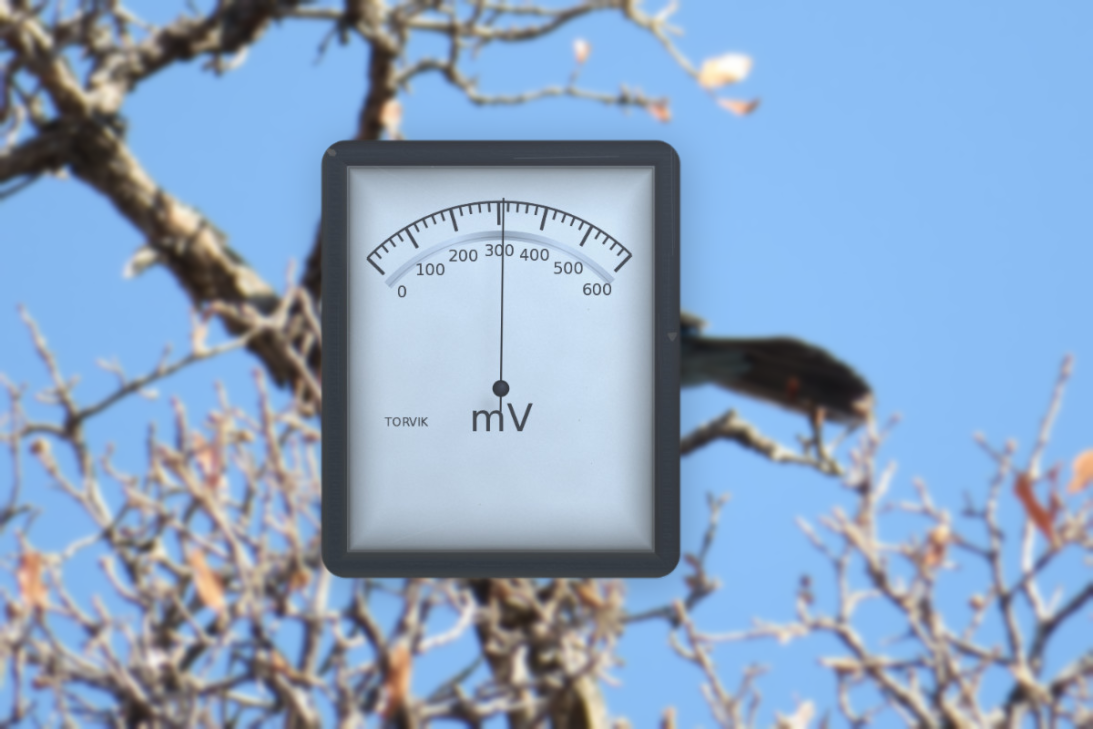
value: 310 (mV)
